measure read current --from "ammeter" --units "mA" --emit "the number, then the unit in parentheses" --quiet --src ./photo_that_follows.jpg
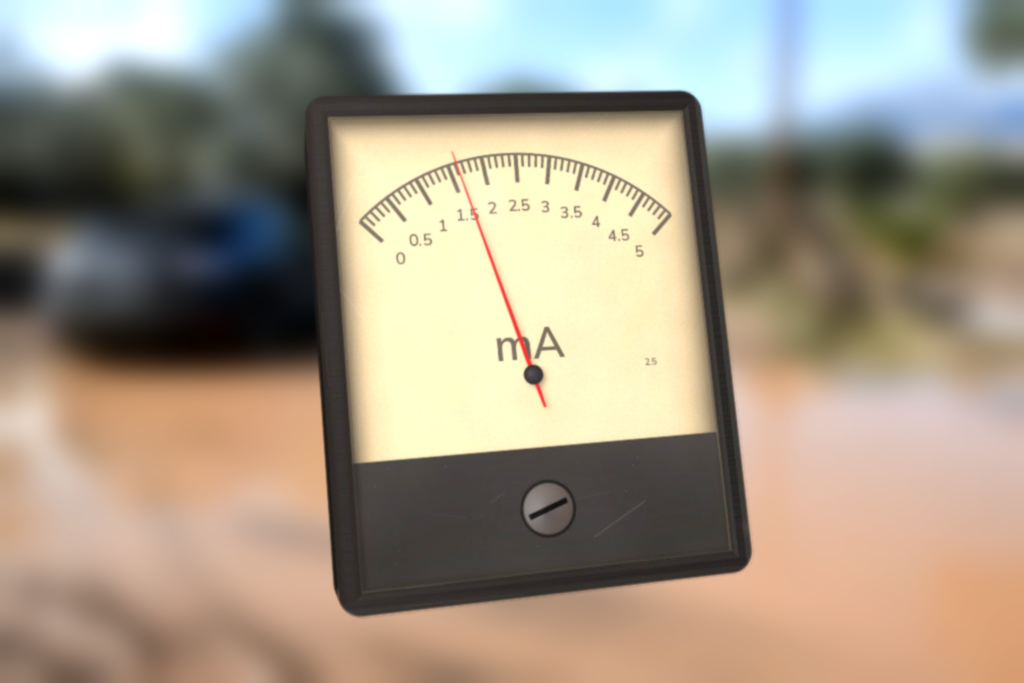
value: 1.6 (mA)
